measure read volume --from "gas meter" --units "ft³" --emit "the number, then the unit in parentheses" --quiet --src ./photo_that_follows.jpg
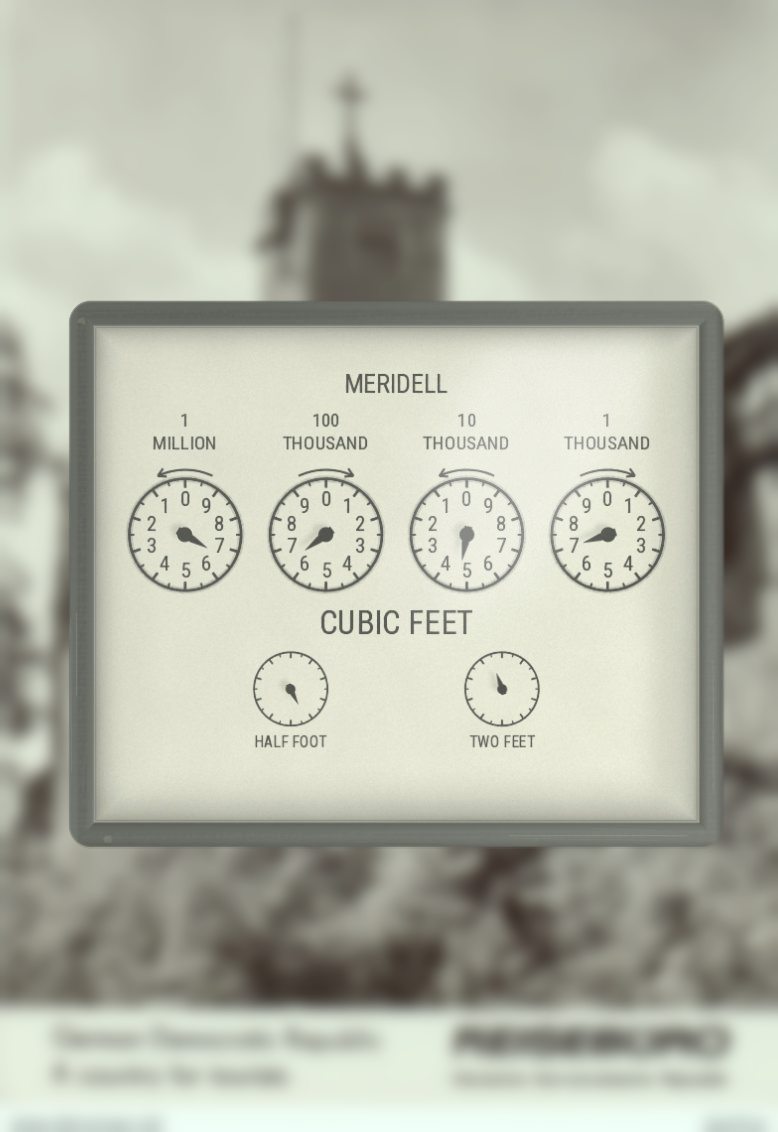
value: 664700 (ft³)
